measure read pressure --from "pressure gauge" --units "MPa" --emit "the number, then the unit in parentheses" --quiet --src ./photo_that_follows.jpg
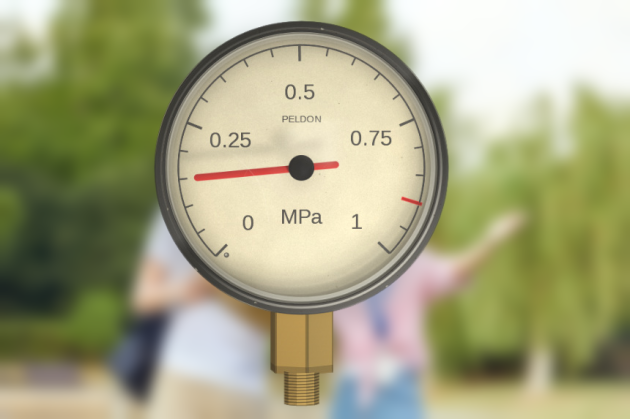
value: 0.15 (MPa)
